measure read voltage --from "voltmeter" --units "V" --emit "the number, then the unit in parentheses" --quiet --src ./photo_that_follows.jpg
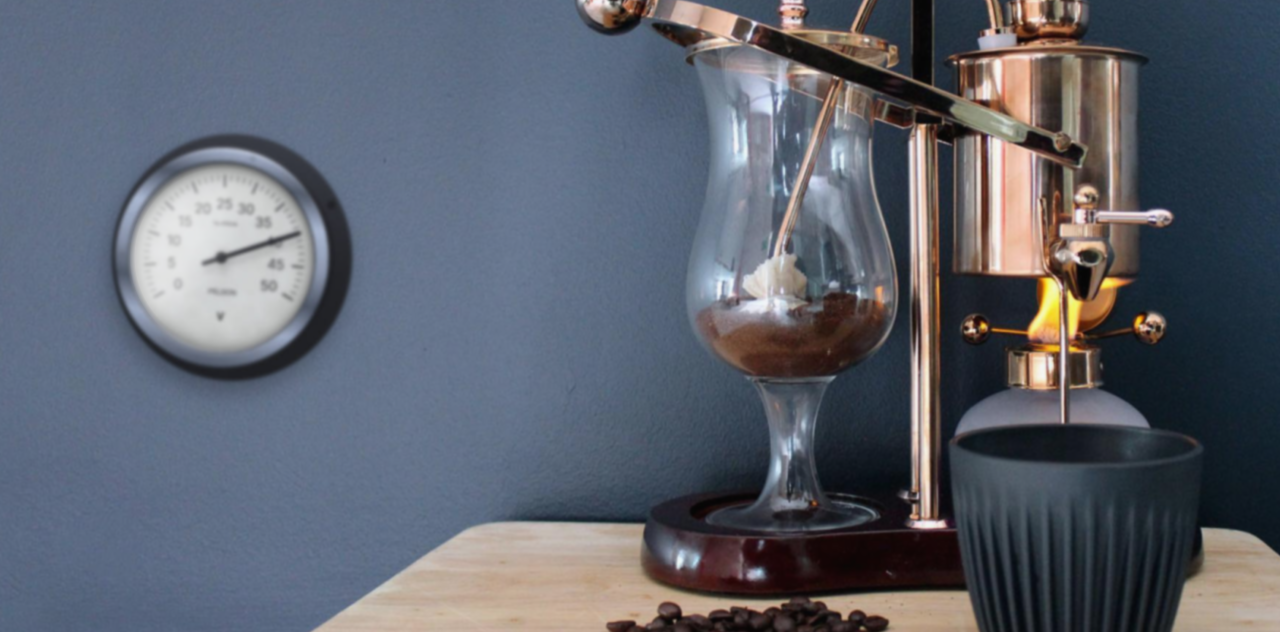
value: 40 (V)
